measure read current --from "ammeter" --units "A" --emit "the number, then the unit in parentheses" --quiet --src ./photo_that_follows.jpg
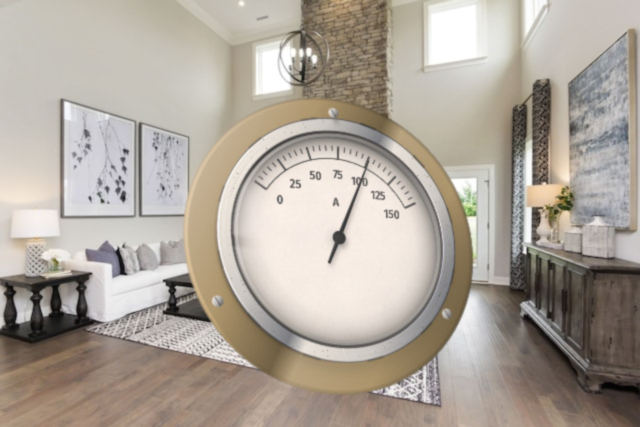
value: 100 (A)
